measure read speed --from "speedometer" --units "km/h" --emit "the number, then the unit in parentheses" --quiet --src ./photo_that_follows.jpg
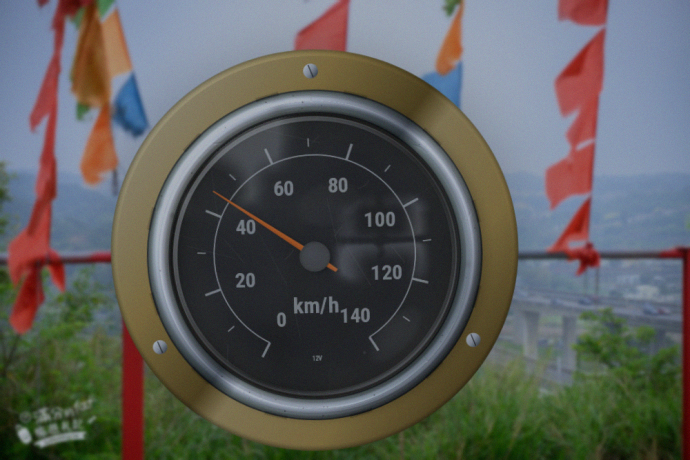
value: 45 (km/h)
